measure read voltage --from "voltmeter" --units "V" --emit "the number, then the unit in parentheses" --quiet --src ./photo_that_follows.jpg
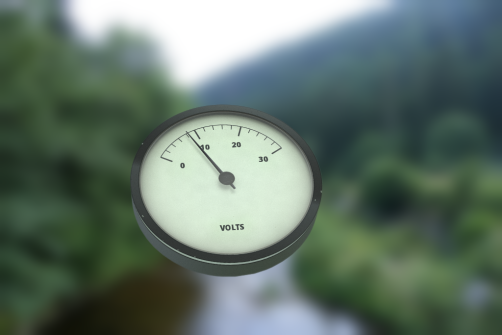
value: 8 (V)
